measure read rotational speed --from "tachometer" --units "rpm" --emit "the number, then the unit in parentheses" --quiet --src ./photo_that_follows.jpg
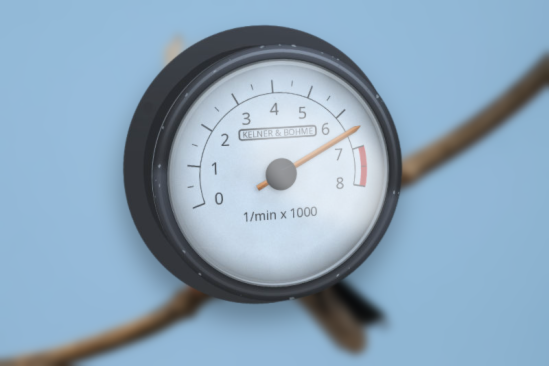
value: 6500 (rpm)
